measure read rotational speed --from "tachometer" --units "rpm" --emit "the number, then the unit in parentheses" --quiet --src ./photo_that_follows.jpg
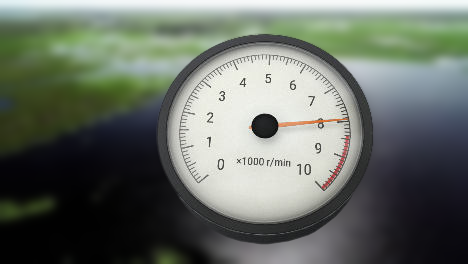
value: 8000 (rpm)
